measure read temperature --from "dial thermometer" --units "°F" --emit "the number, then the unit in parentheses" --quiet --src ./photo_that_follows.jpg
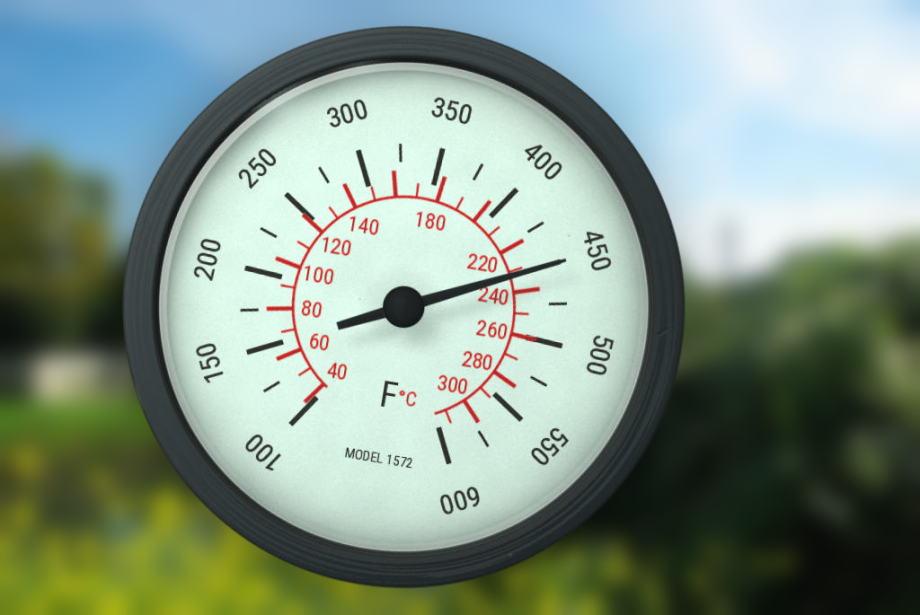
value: 450 (°F)
